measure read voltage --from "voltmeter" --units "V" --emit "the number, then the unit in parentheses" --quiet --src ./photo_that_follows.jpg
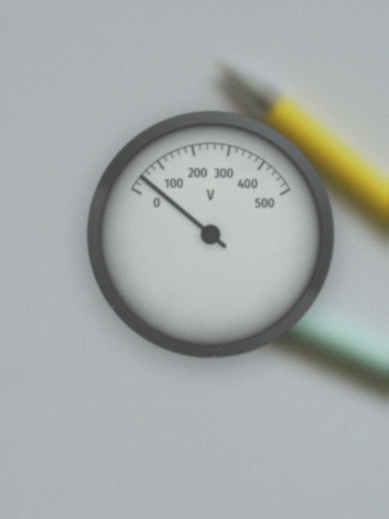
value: 40 (V)
